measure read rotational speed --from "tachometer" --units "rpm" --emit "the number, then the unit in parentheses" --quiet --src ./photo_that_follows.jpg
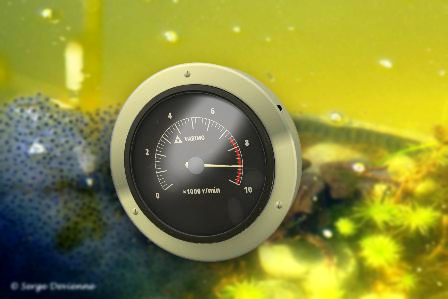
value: 9000 (rpm)
